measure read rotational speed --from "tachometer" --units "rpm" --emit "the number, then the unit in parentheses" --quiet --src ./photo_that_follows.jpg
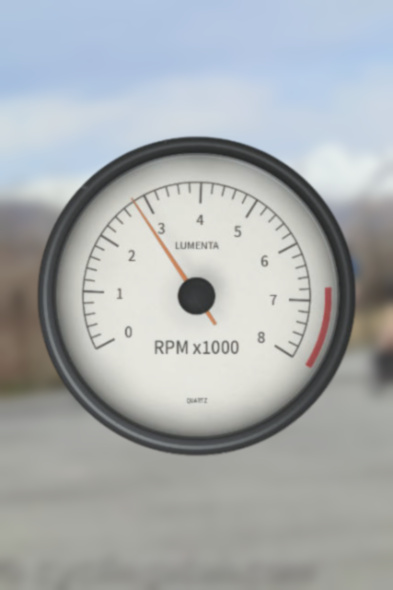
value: 2800 (rpm)
